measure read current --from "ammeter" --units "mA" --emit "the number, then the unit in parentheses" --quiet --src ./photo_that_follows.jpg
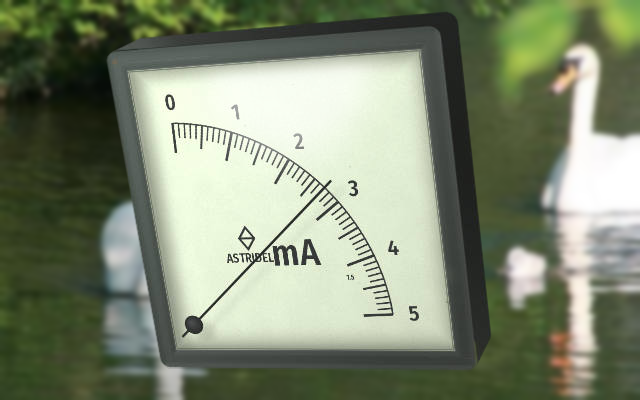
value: 2.7 (mA)
